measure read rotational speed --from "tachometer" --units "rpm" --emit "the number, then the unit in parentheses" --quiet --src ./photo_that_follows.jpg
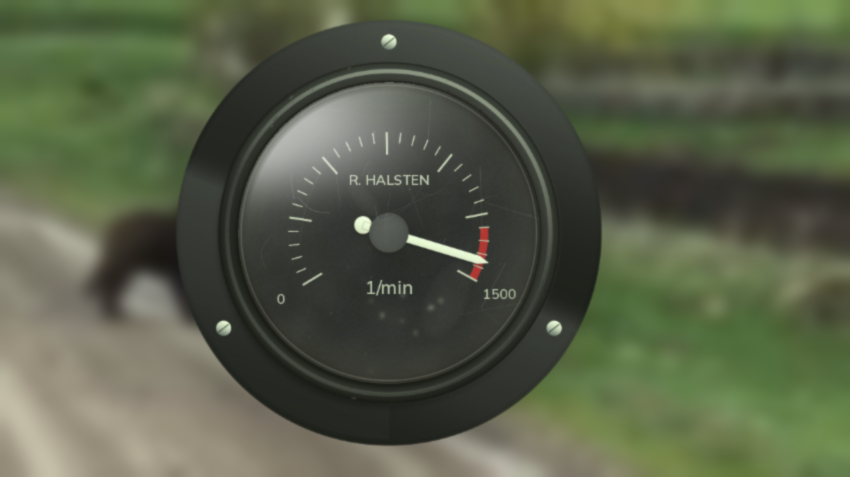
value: 1425 (rpm)
